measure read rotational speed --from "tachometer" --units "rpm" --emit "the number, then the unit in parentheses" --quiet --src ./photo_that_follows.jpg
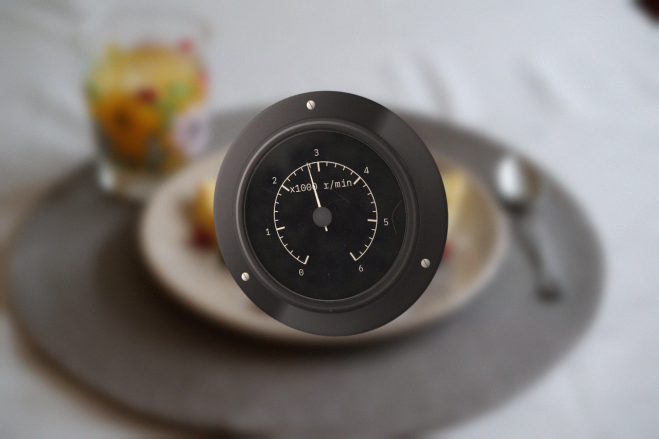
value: 2800 (rpm)
